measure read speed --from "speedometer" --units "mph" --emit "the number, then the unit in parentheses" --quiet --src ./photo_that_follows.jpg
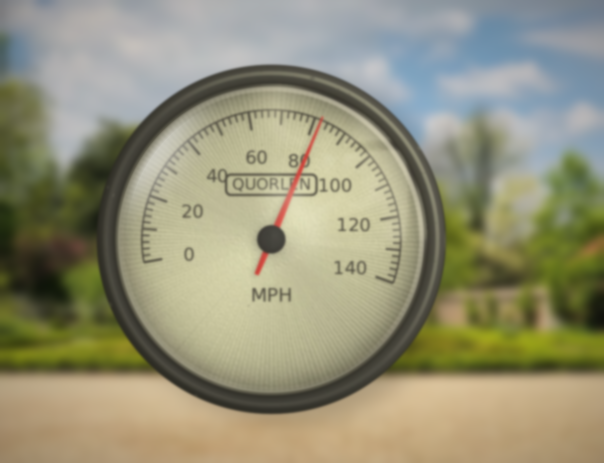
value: 82 (mph)
